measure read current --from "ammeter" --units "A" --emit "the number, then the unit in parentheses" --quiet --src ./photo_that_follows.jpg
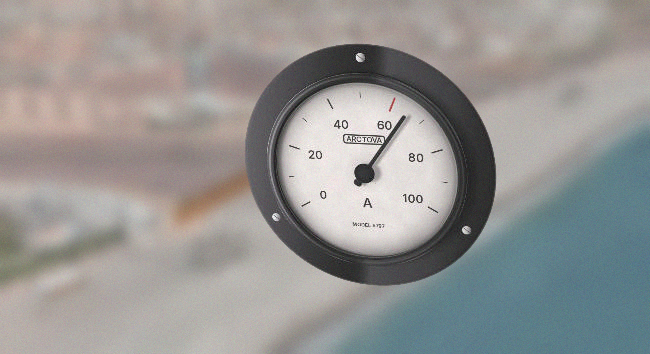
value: 65 (A)
